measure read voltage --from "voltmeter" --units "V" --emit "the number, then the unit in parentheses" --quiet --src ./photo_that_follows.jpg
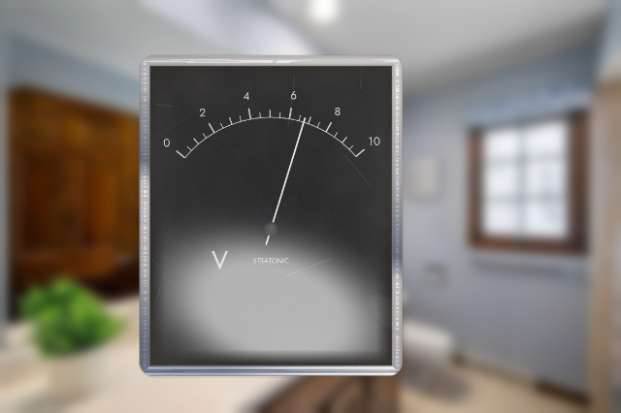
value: 6.75 (V)
